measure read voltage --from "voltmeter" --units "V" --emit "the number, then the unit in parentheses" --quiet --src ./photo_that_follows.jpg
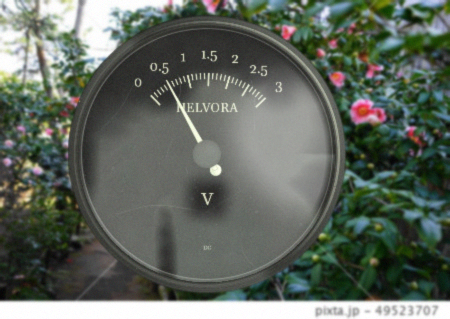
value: 0.5 (V)
